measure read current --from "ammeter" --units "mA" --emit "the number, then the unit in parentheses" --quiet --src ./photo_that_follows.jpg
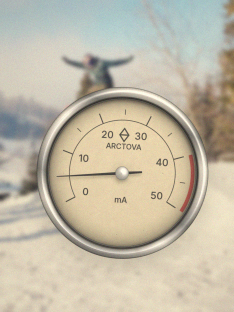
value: 5 (mA)
